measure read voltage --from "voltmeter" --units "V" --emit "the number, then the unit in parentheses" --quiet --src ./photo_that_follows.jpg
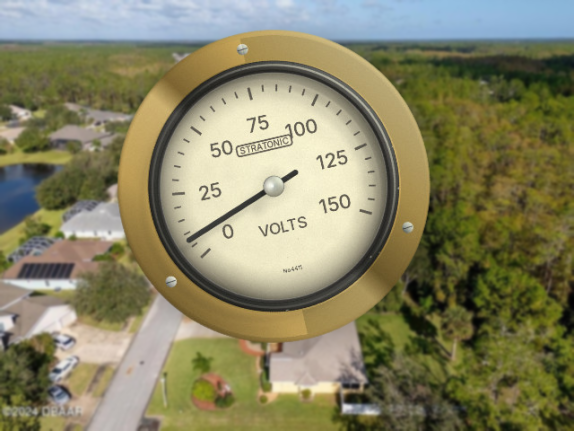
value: 7.5 (V)
